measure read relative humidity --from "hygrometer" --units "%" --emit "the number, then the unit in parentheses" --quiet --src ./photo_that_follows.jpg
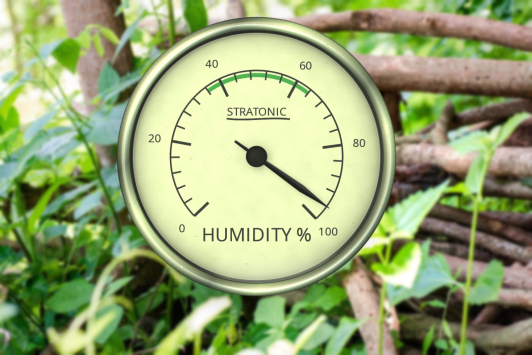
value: 96 (%)
